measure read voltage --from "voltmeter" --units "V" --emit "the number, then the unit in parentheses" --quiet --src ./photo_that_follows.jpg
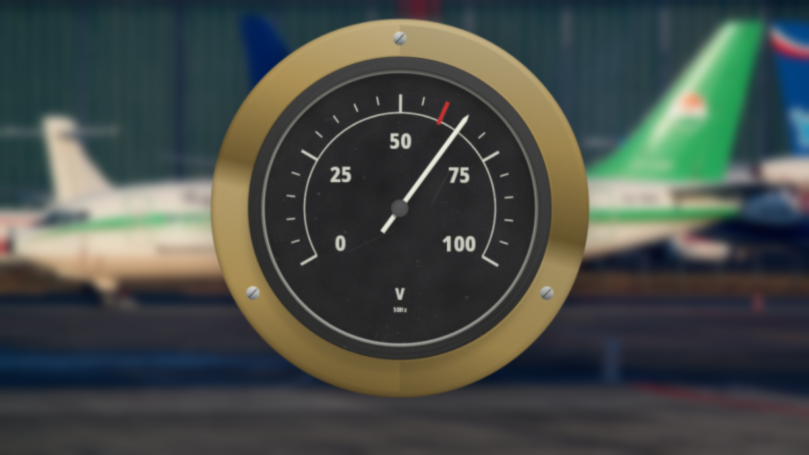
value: 65 (V)
